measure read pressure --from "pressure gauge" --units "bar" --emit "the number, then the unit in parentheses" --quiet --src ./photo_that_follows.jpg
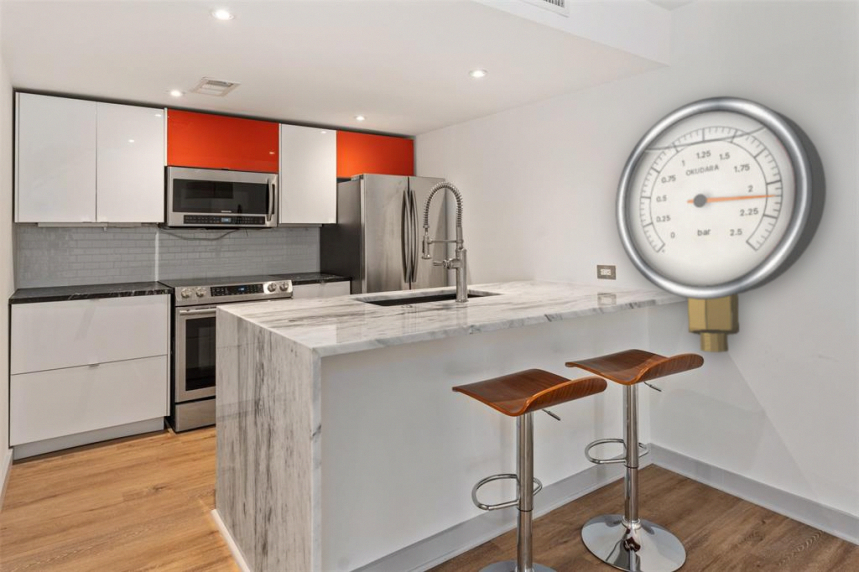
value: 2.1 (bar)
